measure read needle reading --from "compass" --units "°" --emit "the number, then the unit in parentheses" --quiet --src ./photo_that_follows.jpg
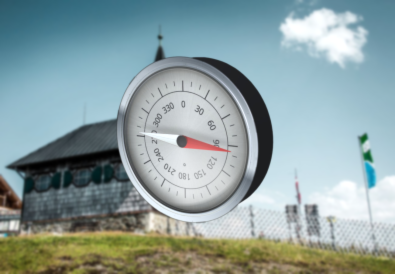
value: 95 (°)
